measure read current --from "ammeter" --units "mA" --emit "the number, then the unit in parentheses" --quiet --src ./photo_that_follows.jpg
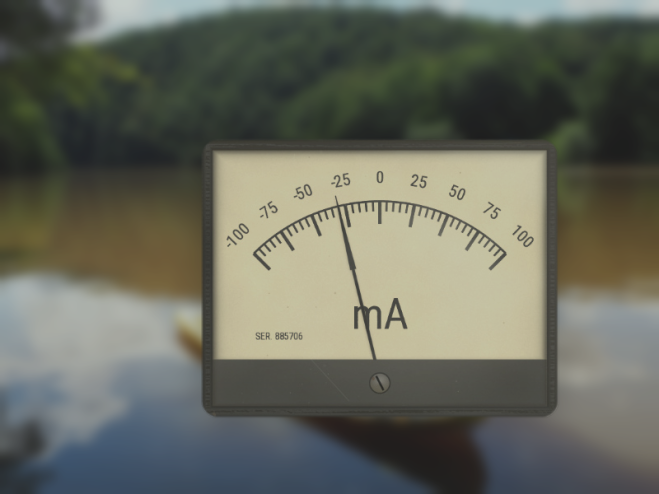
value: -30 (mA)
